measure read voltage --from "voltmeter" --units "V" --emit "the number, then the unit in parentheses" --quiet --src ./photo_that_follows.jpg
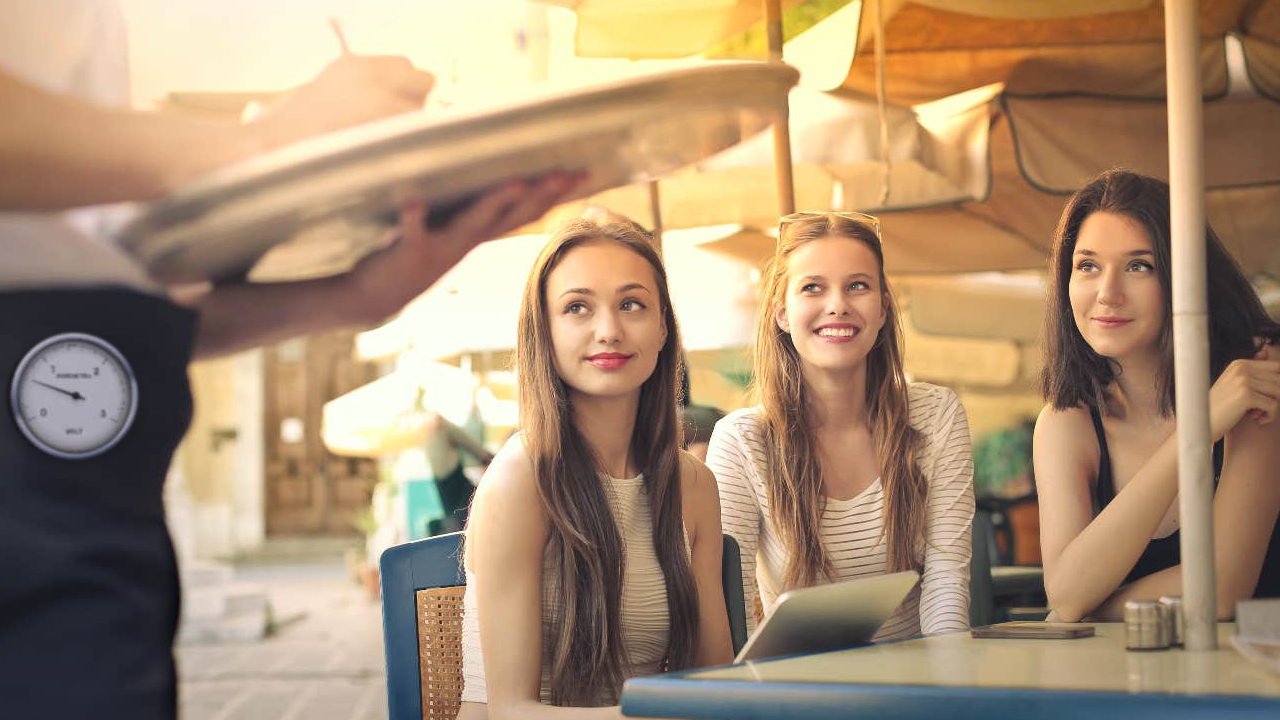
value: 0.6 (V)
